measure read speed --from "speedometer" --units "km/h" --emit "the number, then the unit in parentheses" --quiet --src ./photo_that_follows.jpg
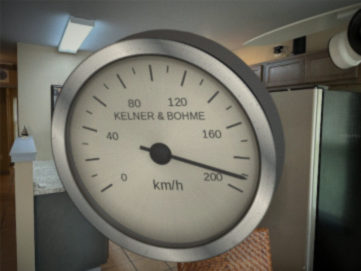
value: 190 (km/h)
